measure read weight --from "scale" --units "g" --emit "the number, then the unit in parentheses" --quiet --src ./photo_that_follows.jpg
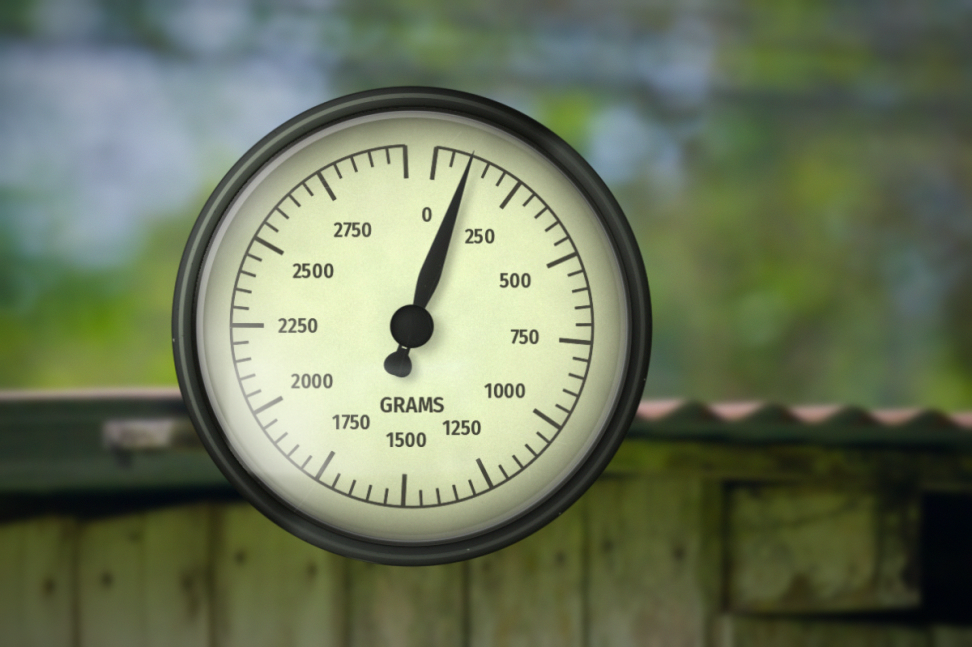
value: 100 (g)
